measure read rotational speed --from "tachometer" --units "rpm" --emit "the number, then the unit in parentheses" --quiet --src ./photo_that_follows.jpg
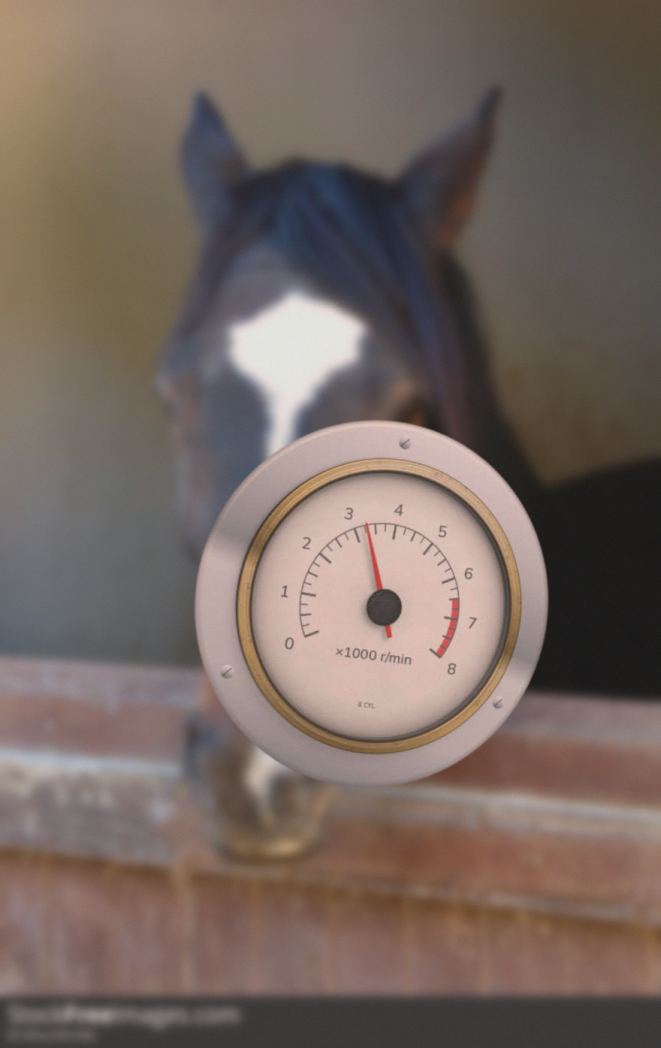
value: 3250 (rpm)
